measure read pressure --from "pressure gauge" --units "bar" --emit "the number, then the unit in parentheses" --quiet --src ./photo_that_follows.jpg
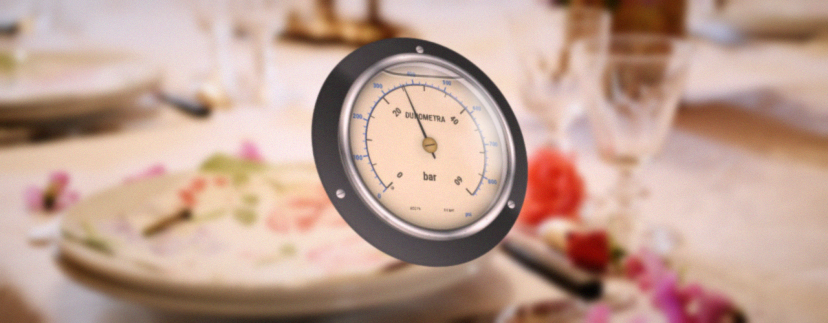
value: 25 (bar)
